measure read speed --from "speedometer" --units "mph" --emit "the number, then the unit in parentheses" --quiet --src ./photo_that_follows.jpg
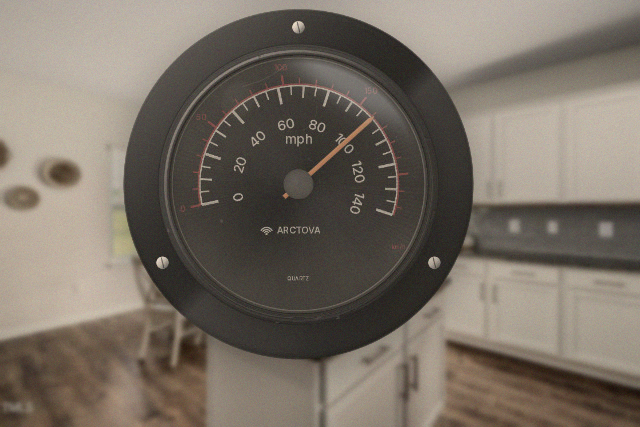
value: 100 (mph)
